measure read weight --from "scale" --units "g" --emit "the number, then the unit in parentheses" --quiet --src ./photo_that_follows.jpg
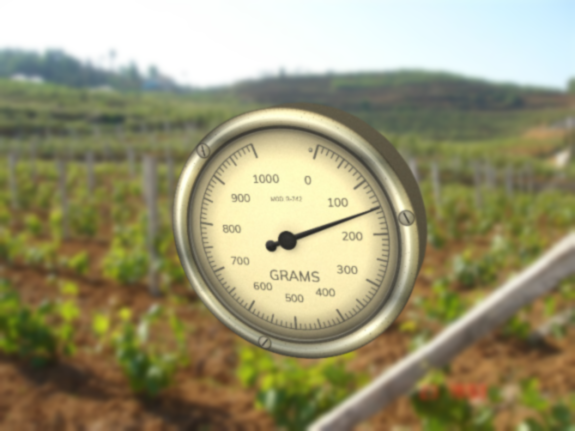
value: 150 (g)
